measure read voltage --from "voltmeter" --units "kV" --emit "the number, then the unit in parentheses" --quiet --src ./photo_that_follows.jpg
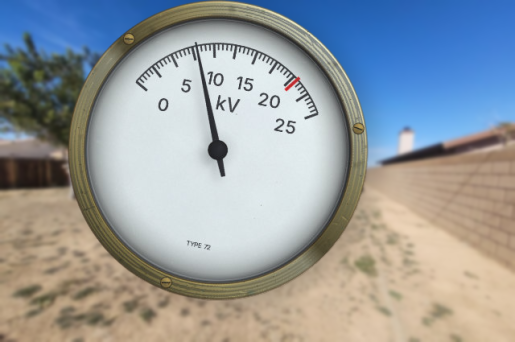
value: 8 (kV)
